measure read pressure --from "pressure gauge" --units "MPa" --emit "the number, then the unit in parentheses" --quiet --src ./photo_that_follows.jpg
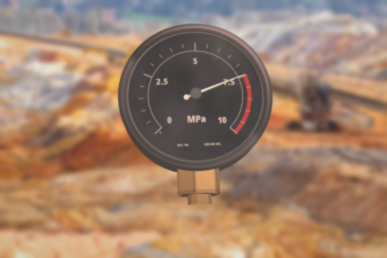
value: 7.5 (MPa)
